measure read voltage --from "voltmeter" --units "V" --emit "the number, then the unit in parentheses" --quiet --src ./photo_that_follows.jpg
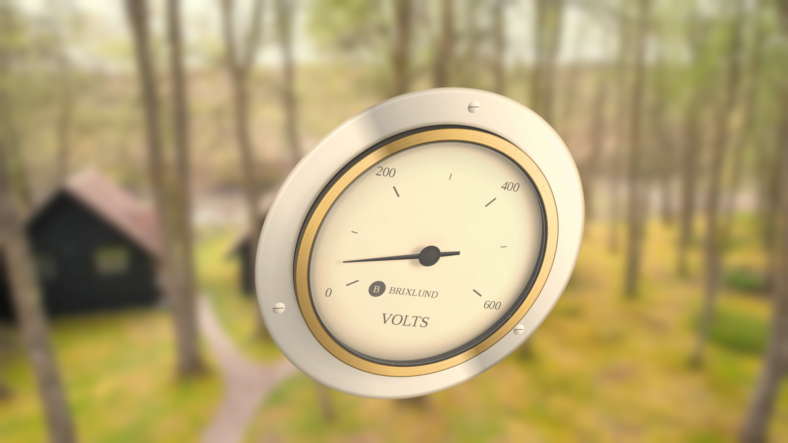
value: 50 (V)
